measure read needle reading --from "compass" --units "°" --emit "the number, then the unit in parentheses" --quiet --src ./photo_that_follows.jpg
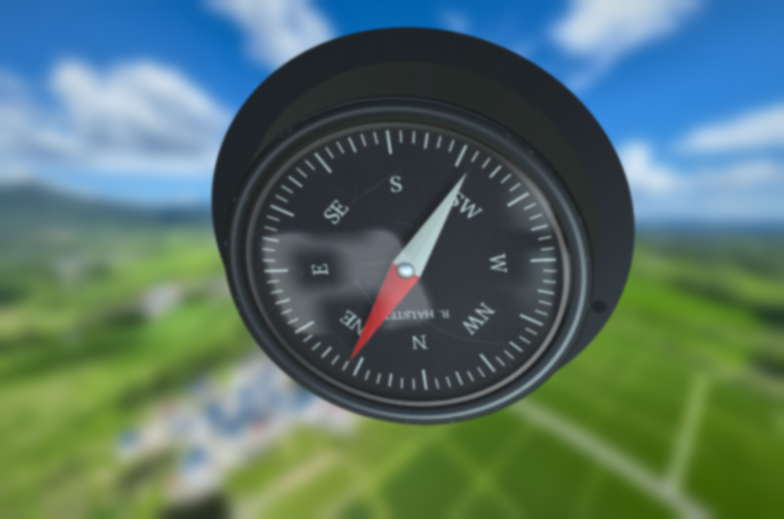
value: 35 (°)
